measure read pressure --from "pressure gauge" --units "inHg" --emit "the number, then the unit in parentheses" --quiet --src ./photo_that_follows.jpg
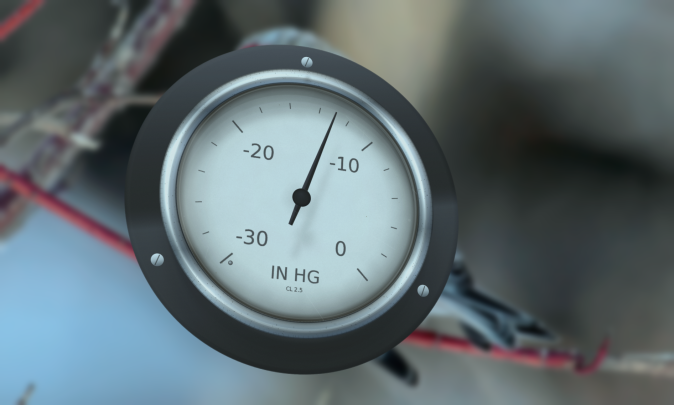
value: -13 (inHg)
